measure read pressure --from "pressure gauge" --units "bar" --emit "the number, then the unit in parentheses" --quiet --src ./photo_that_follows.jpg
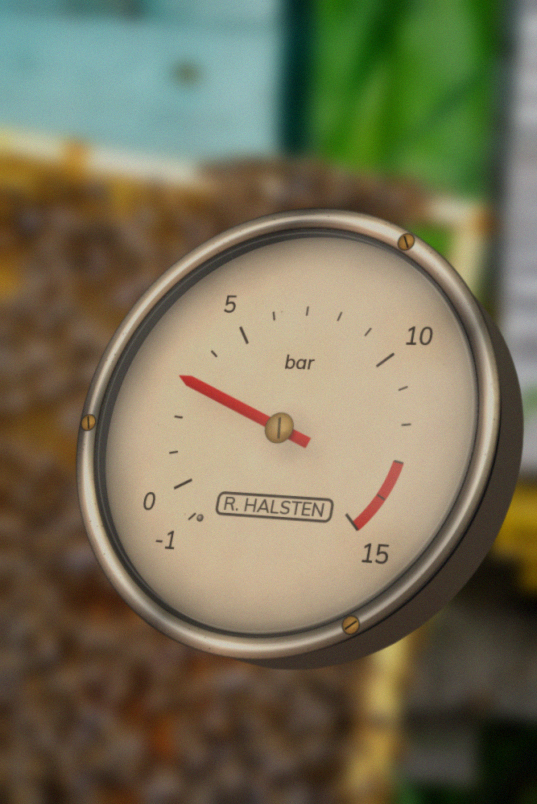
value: 3 (bar)
